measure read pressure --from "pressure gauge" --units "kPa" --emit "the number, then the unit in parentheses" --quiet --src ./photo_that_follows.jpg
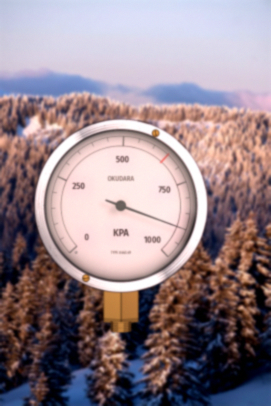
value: 900 (kPa)
